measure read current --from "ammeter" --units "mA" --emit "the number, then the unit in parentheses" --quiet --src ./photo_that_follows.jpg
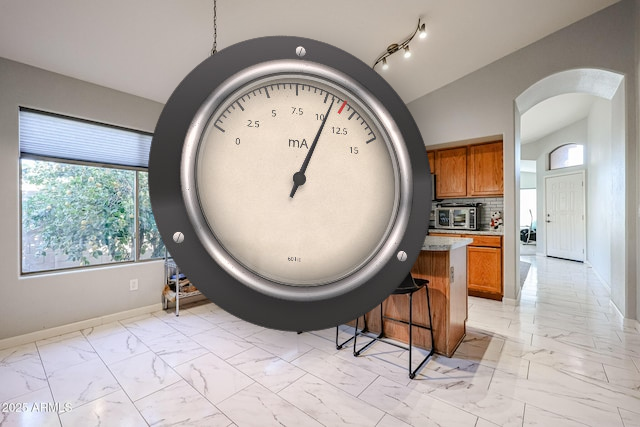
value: 10.5 (mA)
